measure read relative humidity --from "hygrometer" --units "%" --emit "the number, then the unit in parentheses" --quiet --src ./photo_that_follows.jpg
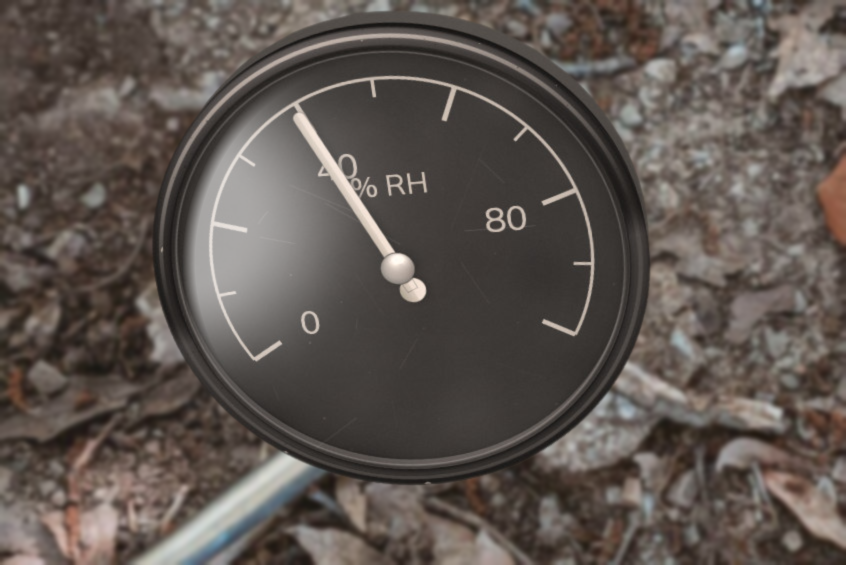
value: 40 (%)
